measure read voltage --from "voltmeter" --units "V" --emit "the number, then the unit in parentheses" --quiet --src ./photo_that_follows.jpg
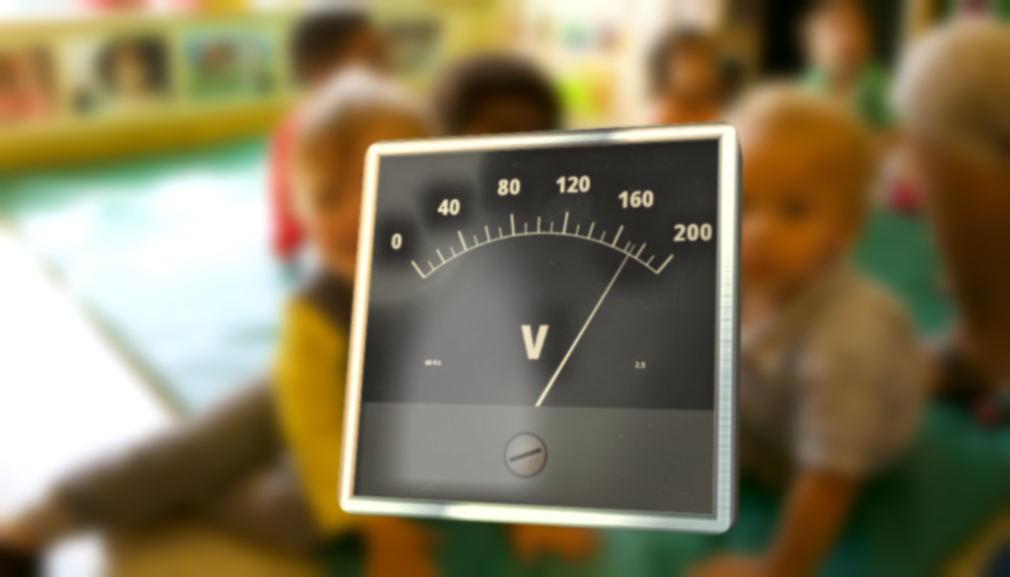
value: 175 (V)
